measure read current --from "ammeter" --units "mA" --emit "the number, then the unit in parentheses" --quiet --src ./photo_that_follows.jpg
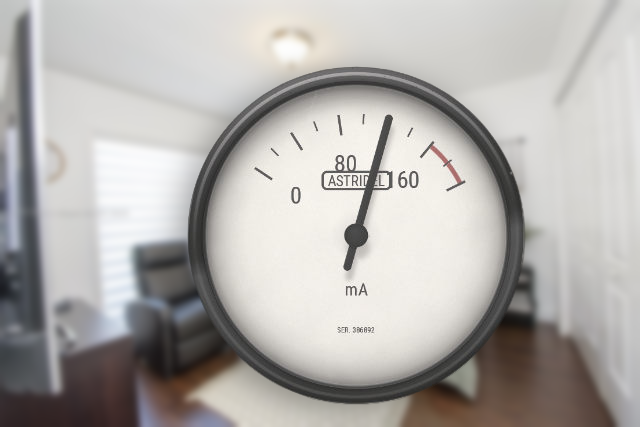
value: 120 (mA)
